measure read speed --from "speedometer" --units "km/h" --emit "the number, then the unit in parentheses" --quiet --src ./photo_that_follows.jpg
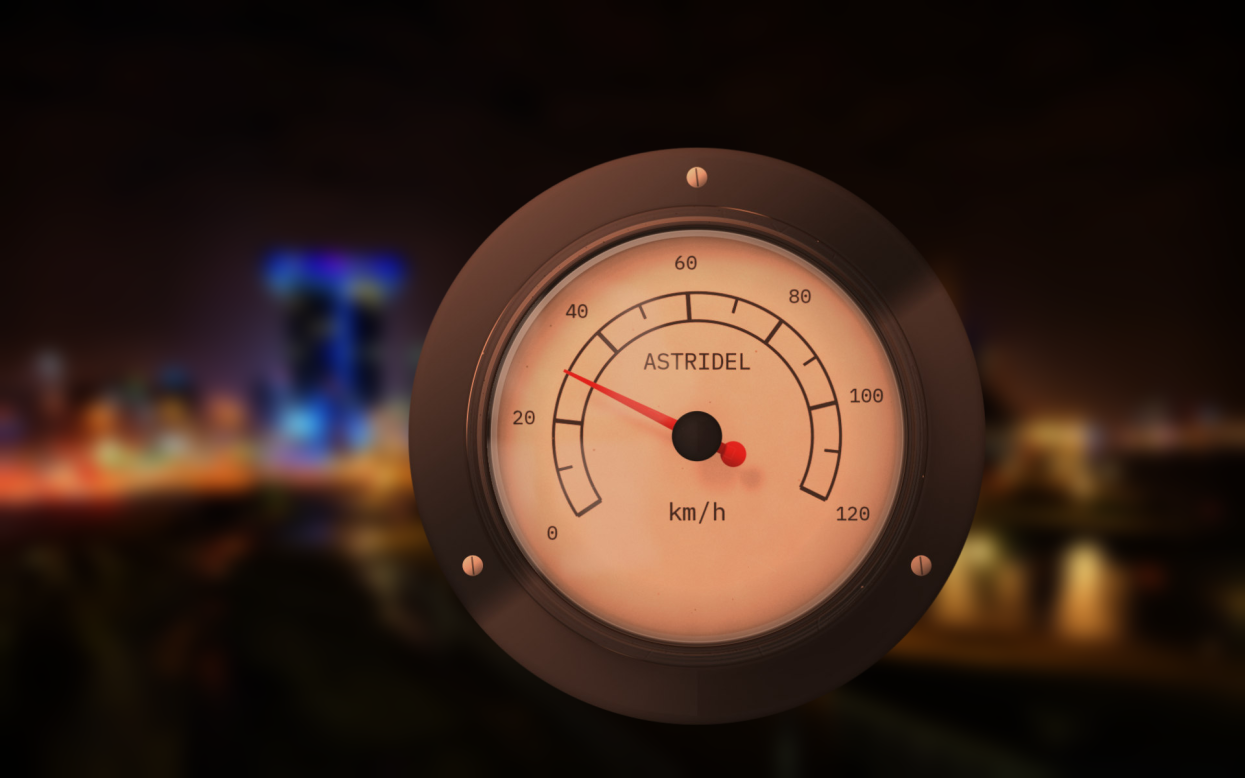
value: 30 (km/h)
